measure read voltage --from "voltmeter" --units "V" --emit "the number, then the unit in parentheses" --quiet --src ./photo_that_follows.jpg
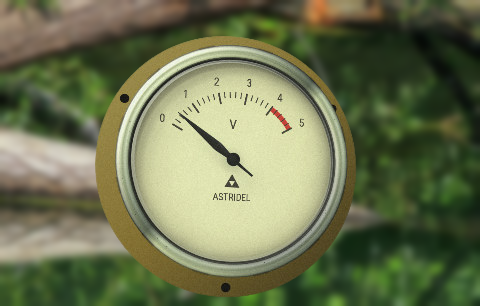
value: 0.4 (V)
